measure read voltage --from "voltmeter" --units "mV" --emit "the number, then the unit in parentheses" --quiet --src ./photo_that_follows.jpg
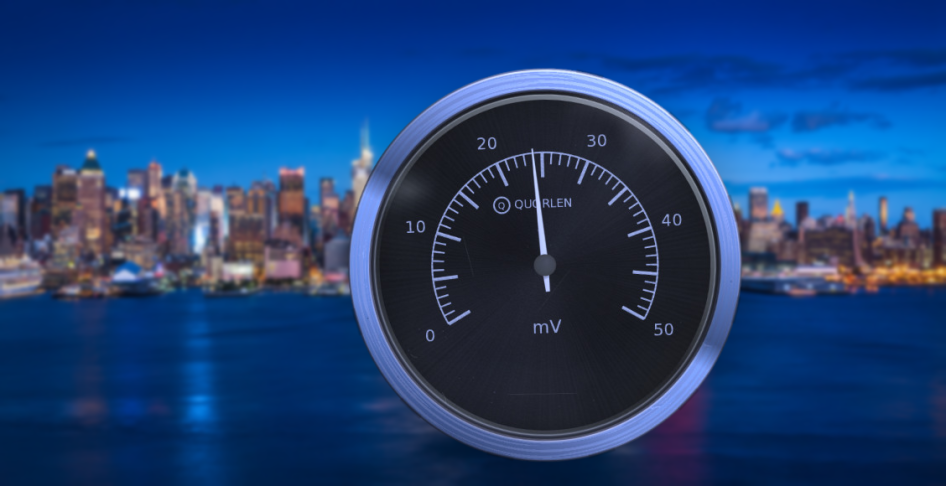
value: 24 (mV)
